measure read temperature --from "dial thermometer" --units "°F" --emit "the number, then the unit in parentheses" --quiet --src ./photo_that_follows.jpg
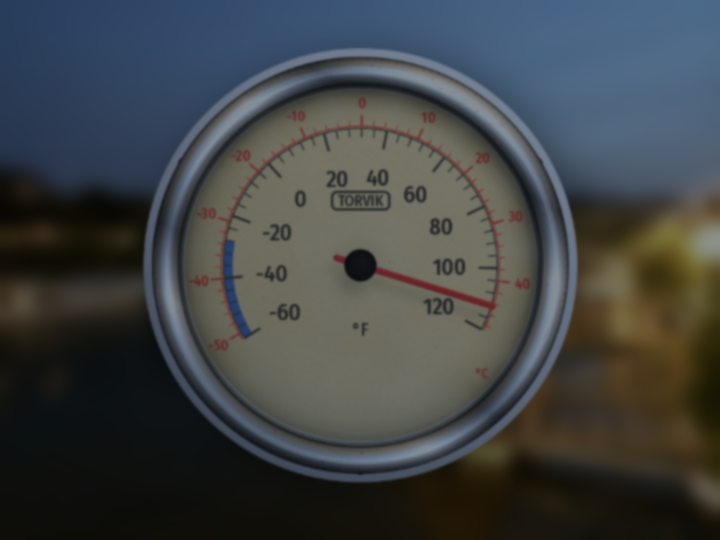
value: 112 (°F)
